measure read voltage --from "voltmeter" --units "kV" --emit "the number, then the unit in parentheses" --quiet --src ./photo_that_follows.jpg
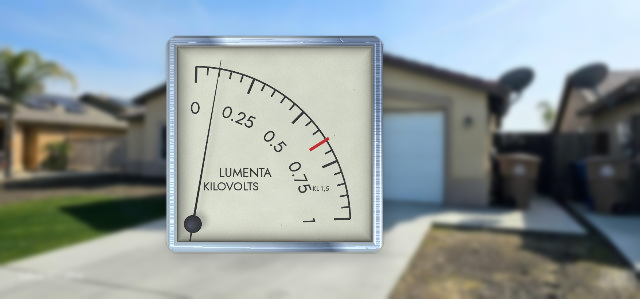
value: 0.1 (kV)
